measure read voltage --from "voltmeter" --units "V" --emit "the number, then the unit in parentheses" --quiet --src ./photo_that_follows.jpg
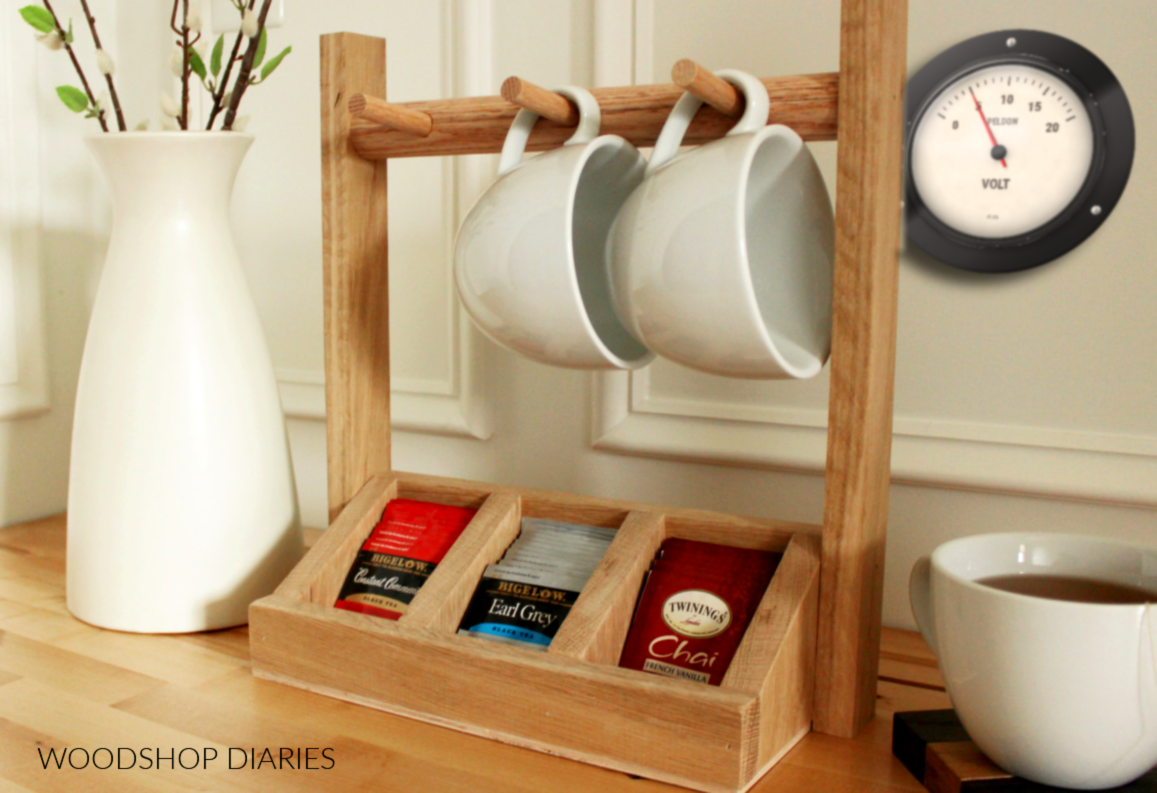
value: 5 (V)
